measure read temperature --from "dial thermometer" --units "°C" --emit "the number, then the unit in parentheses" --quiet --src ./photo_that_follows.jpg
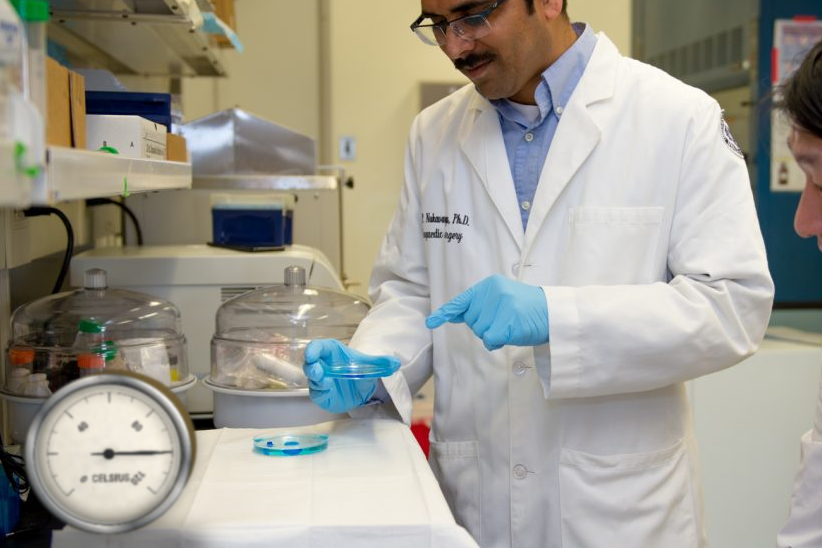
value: 100 (°C)
